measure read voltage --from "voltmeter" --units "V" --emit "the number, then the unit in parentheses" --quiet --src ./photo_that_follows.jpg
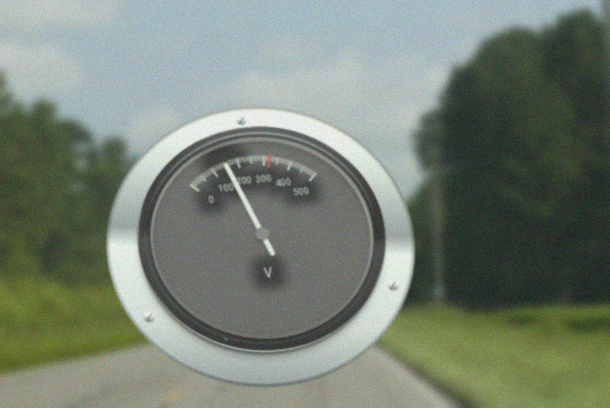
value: 150 (V)
